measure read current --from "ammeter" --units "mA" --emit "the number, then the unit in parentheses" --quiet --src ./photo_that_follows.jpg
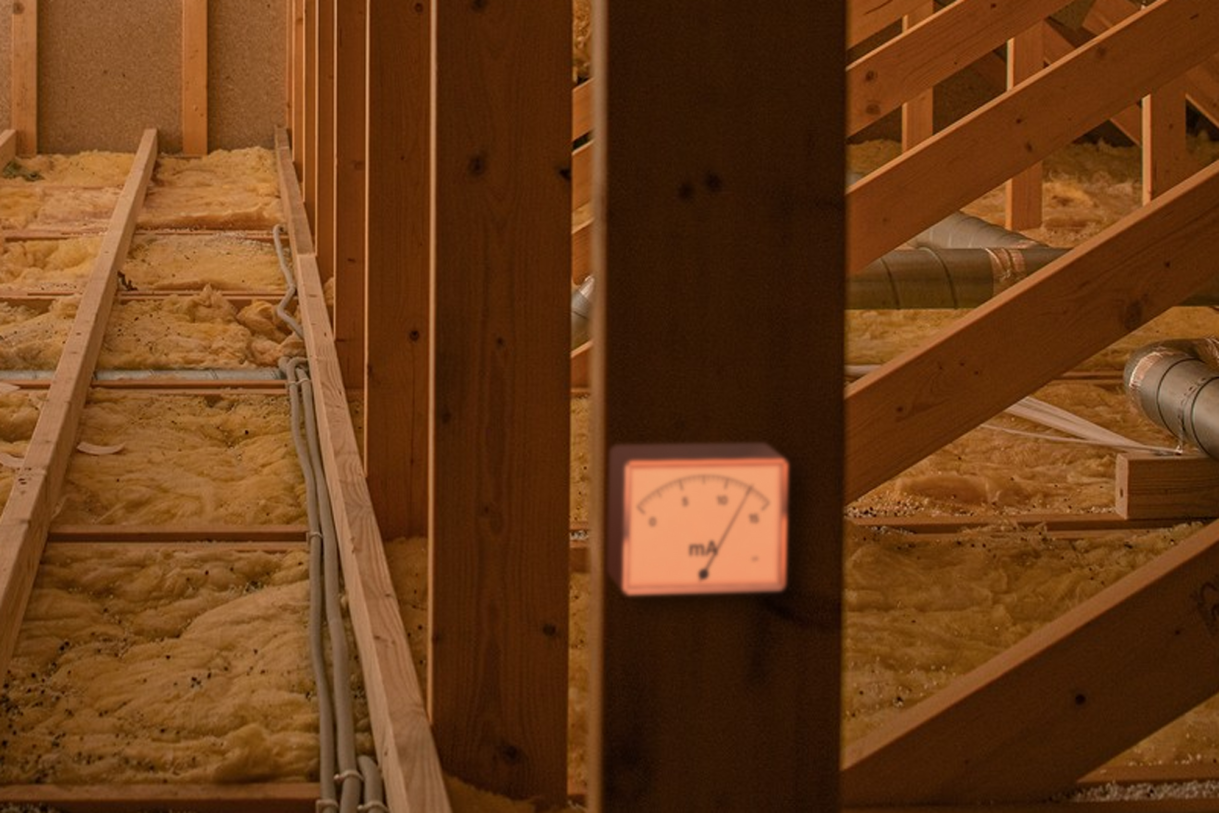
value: 12.5 (mA)
